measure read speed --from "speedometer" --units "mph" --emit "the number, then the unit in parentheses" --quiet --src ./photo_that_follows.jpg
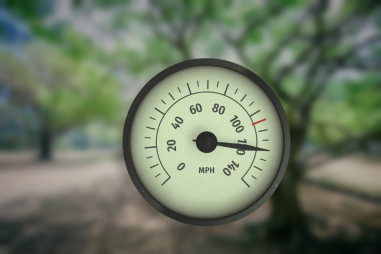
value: 120 (mph)
